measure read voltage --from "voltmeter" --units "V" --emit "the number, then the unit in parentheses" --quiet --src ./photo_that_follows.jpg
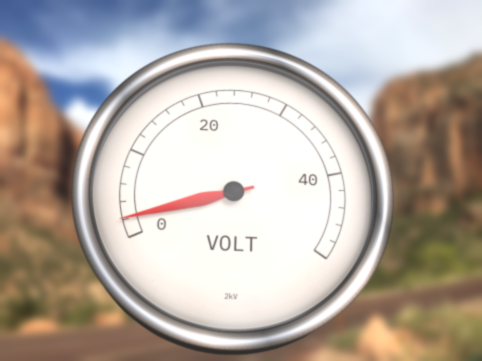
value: 2 (V)
